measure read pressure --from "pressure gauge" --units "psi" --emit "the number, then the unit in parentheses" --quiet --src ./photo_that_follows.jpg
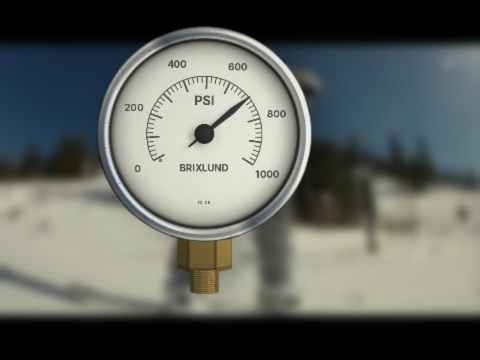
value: 700 (psi)
